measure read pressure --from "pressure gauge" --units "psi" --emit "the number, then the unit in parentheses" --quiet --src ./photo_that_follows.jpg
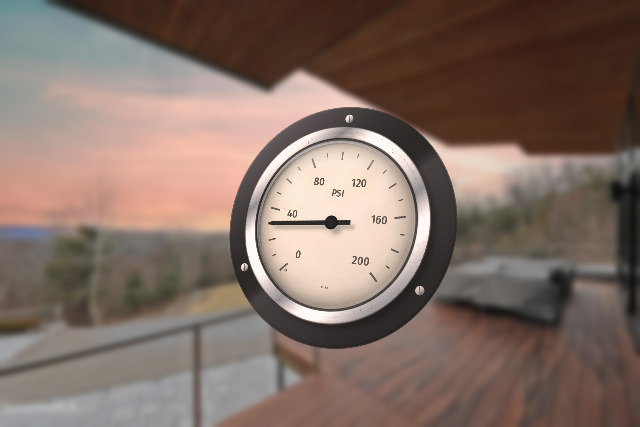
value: 30 (psi)
